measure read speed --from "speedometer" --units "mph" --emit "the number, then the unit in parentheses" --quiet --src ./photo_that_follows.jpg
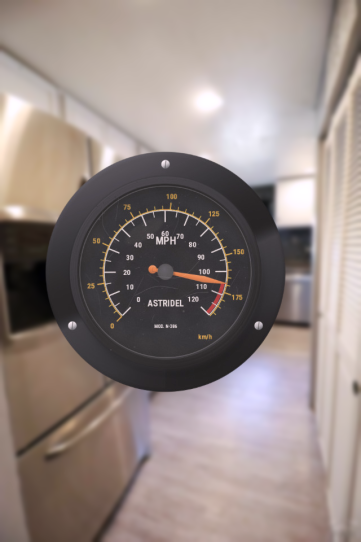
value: 105 (mph)
